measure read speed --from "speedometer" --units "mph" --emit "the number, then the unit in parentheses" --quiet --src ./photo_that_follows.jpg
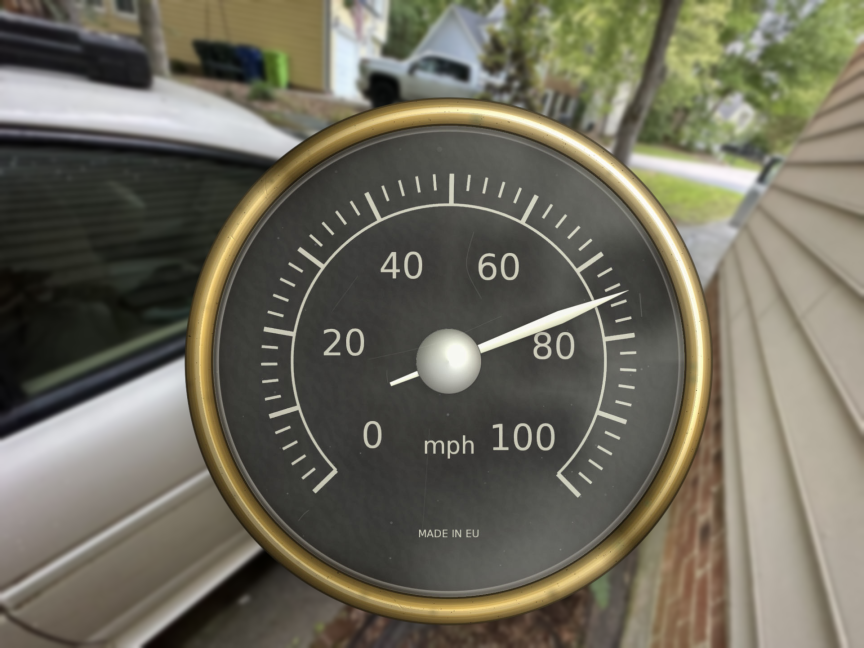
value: 75 (mph)
